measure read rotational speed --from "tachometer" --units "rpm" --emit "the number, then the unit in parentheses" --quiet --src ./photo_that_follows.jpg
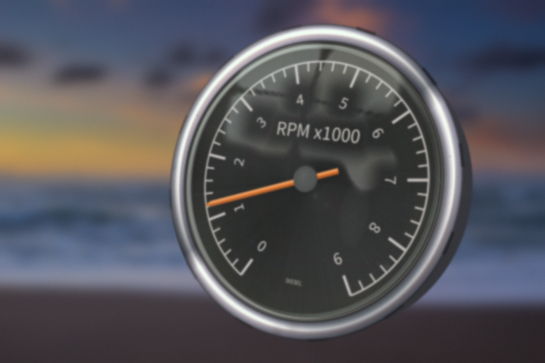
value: 1200 (rpm)
